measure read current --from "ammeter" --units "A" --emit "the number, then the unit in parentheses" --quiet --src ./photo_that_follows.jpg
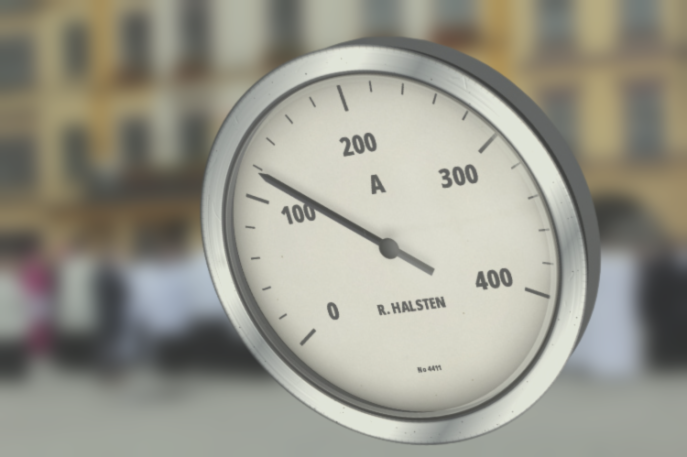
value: 120 (A)
